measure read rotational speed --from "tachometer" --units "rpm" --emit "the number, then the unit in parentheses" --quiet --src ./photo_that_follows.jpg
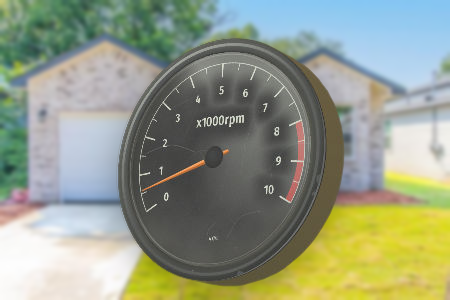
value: 500 (rpm)
